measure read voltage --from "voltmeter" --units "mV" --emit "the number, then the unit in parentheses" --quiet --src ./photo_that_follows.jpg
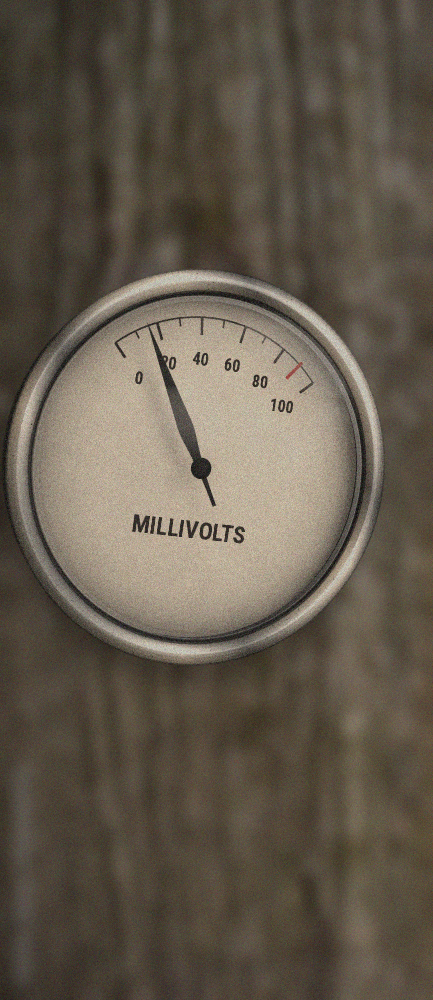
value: 15 (mV)
